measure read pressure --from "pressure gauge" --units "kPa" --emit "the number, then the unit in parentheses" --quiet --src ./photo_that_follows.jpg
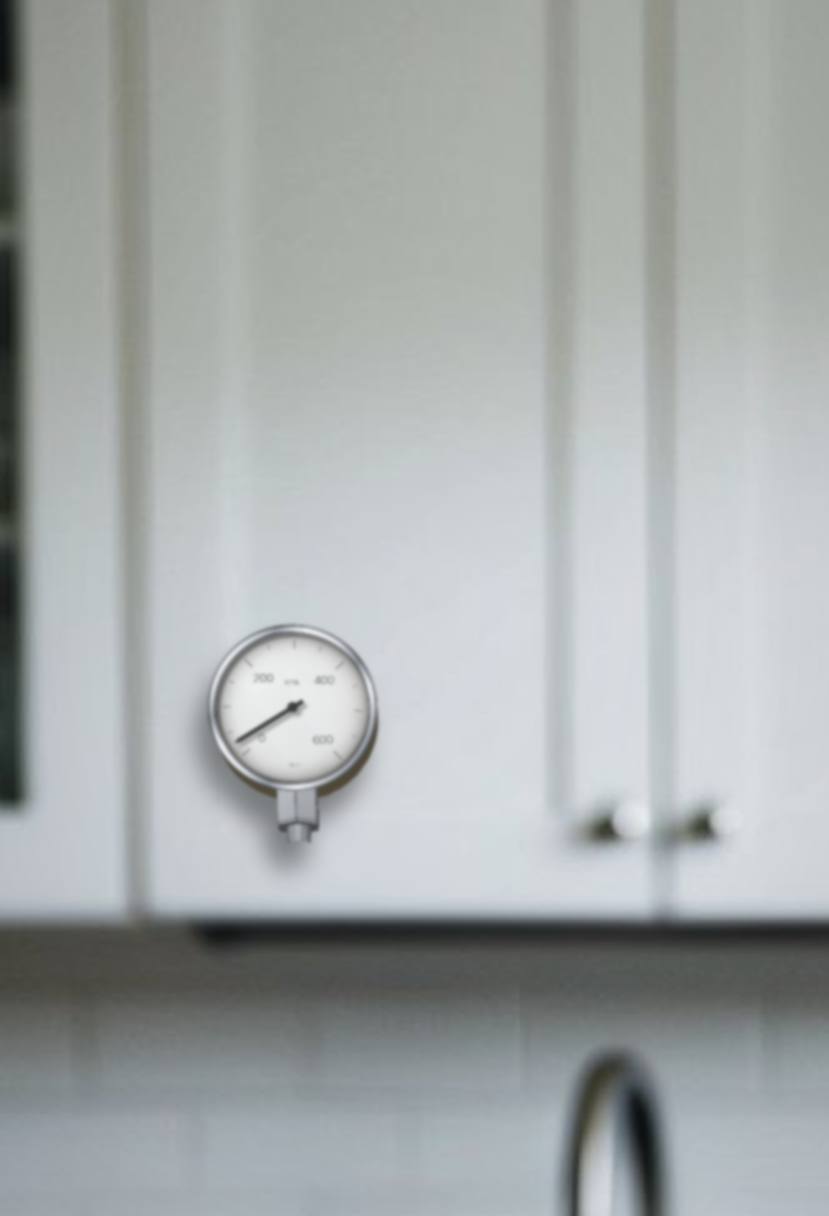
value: 25 (kPa)
